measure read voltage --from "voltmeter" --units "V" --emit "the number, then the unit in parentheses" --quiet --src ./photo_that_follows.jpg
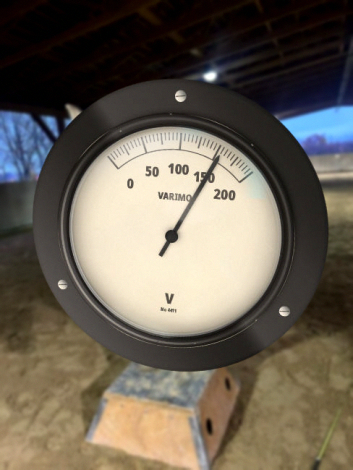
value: 155 (V)
